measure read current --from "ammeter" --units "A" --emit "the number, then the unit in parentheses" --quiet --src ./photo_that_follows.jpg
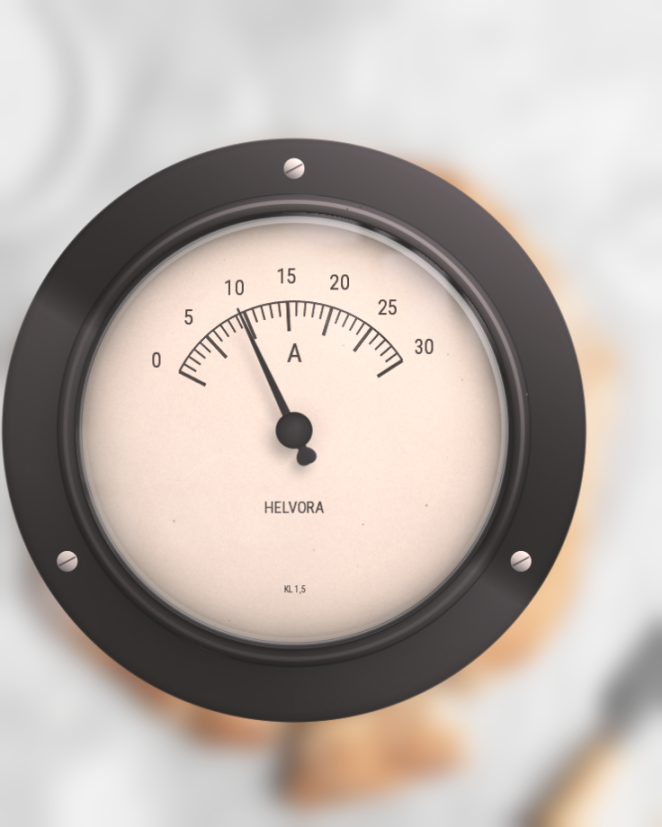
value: 9.5 (A)
